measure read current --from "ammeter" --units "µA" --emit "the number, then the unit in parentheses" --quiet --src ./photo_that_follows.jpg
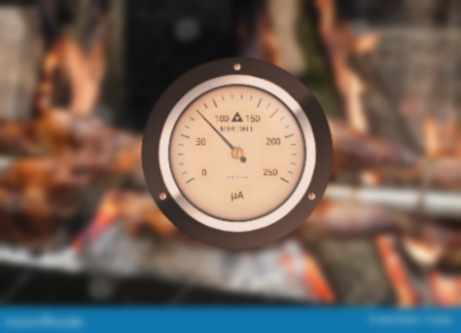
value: 80 (µA)
